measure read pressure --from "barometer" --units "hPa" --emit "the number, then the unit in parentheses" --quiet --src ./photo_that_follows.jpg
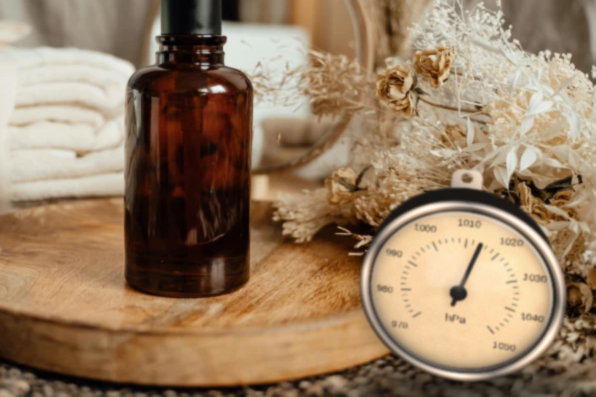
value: 1014 (hPa)
